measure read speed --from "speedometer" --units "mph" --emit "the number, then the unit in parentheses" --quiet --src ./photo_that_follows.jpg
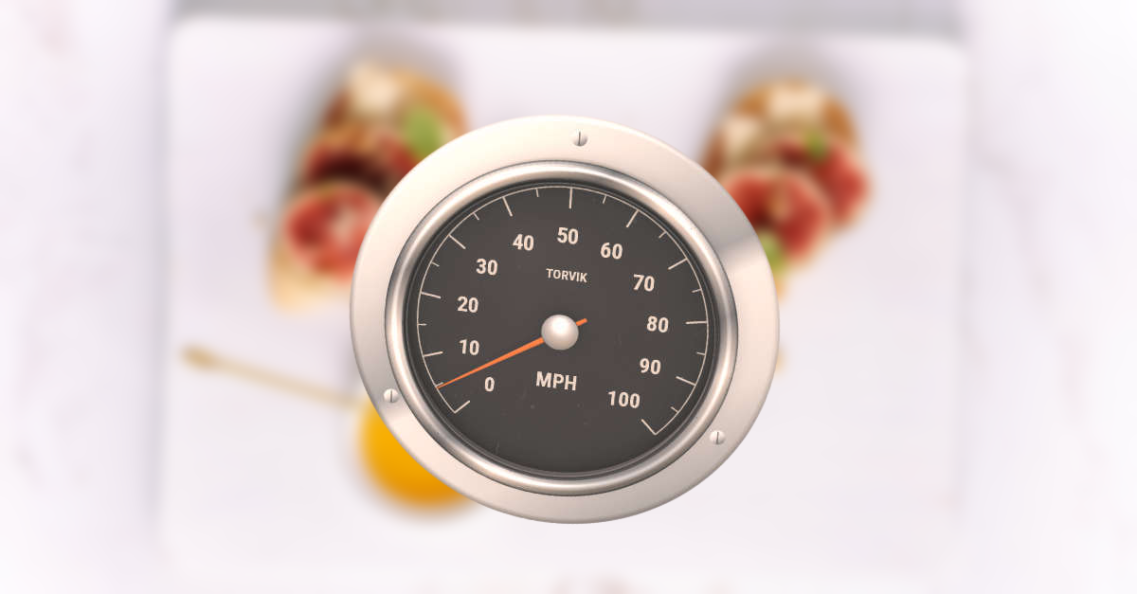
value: 5 (mph)
